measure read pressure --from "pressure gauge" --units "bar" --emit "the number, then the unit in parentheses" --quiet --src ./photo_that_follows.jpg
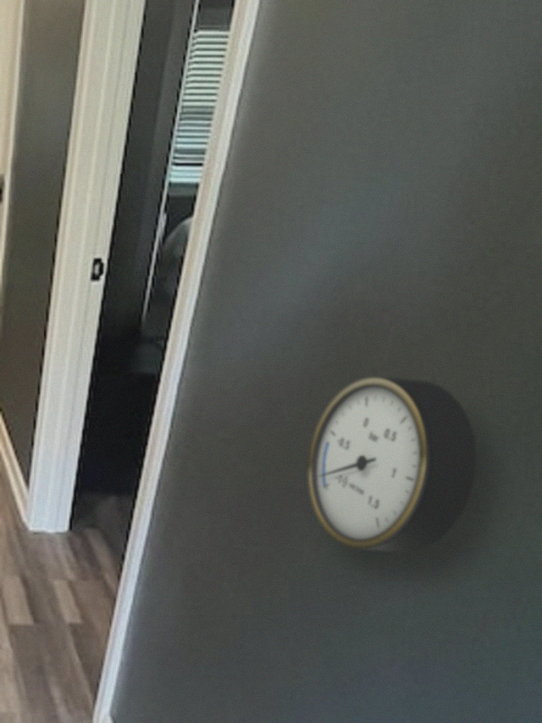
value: -0.9 (bar)
